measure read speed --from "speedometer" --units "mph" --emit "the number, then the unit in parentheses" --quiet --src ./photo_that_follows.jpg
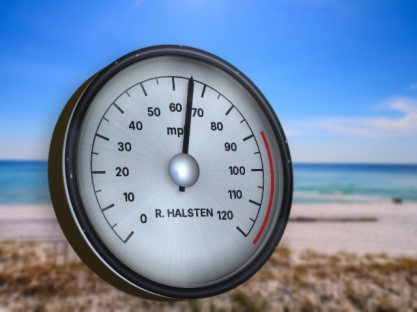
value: 65 (mph)
